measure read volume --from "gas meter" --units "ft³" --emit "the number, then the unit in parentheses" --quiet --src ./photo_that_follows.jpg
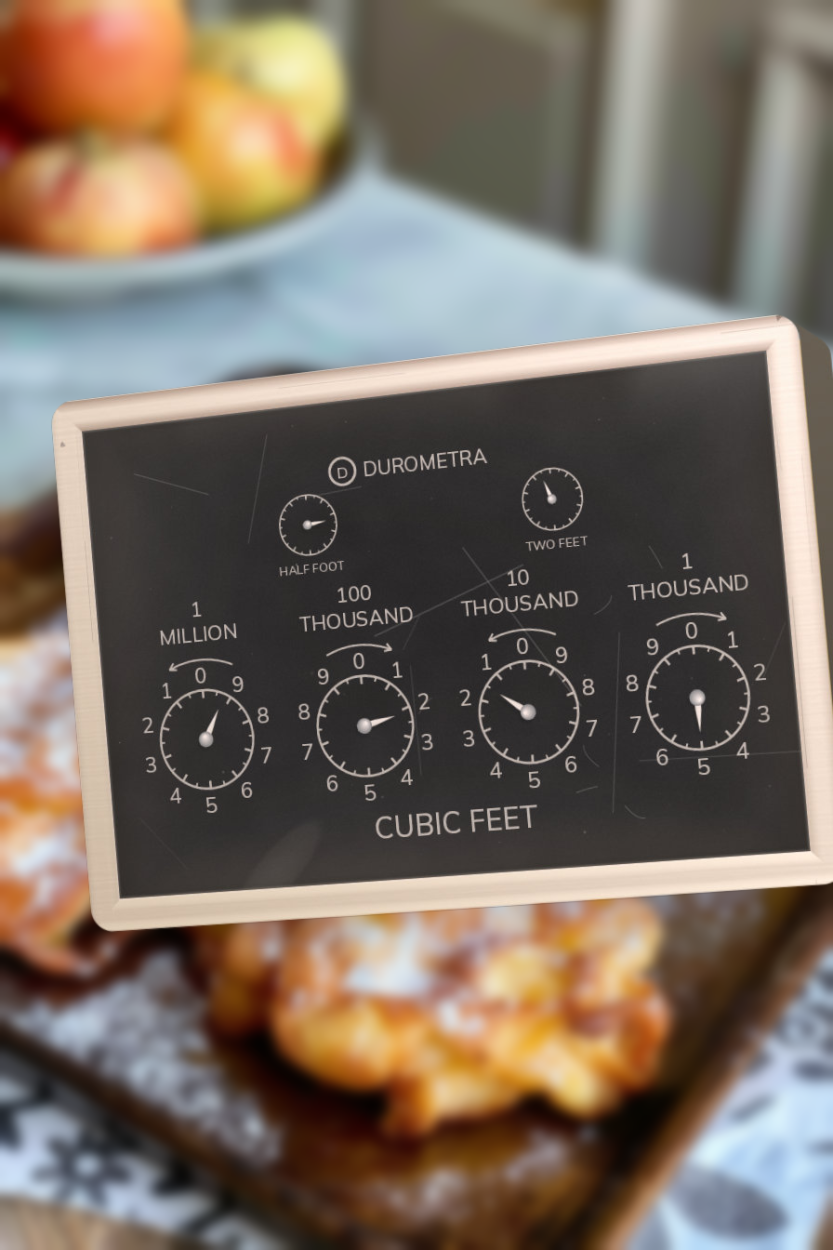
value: 921500 (ft³)
